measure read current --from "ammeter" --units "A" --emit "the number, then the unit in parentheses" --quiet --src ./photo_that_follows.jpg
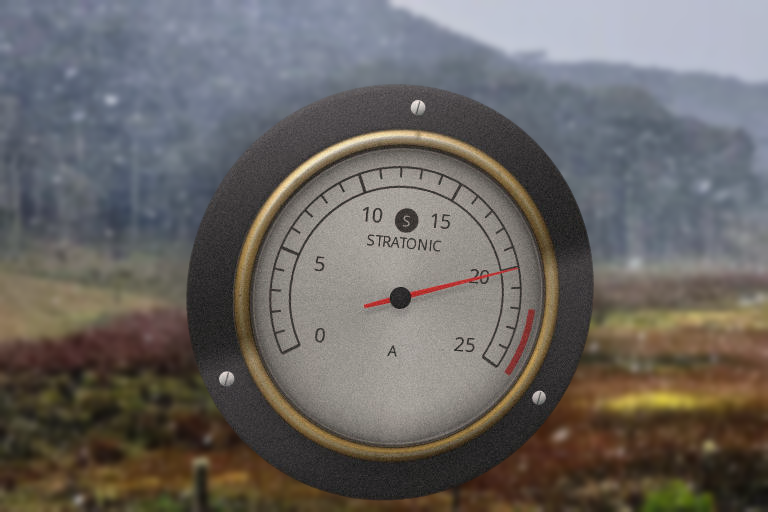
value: 20 (A)
